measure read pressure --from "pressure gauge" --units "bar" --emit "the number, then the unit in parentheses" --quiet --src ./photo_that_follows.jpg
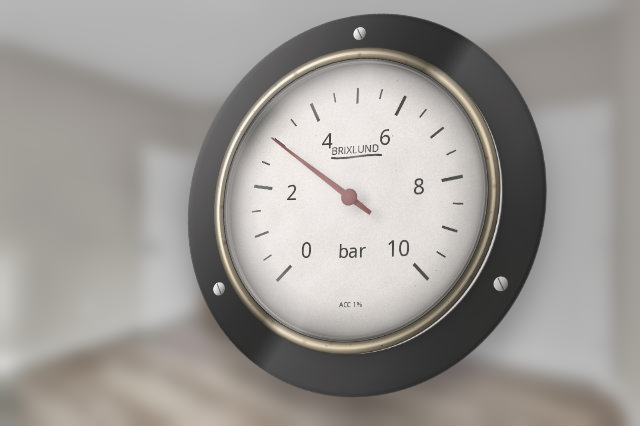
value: 3 (bar)
